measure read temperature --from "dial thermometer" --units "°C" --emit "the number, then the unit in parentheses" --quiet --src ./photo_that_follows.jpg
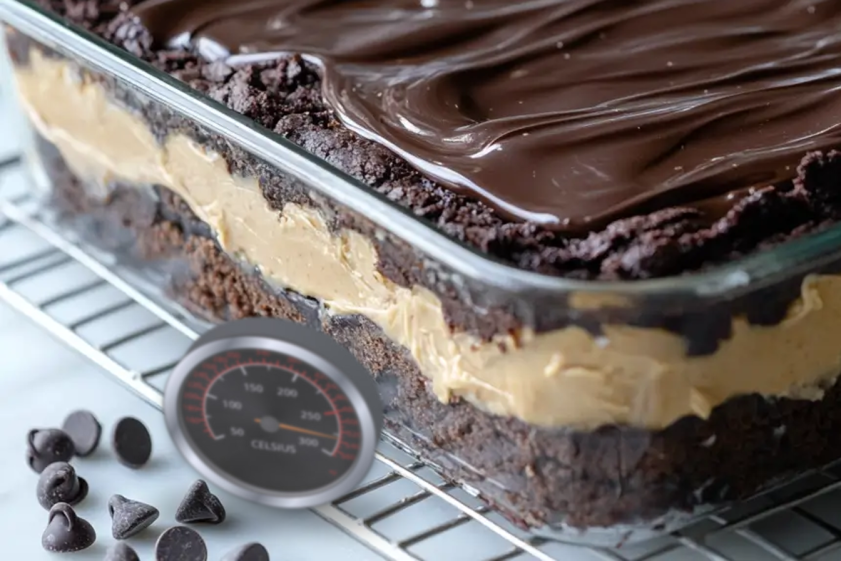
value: 275 (°C)
